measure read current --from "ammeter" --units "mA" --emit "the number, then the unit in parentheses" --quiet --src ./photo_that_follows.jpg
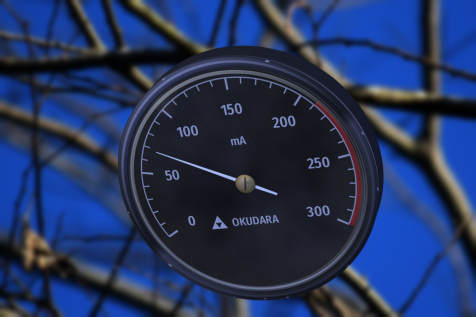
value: 70 (mA)
